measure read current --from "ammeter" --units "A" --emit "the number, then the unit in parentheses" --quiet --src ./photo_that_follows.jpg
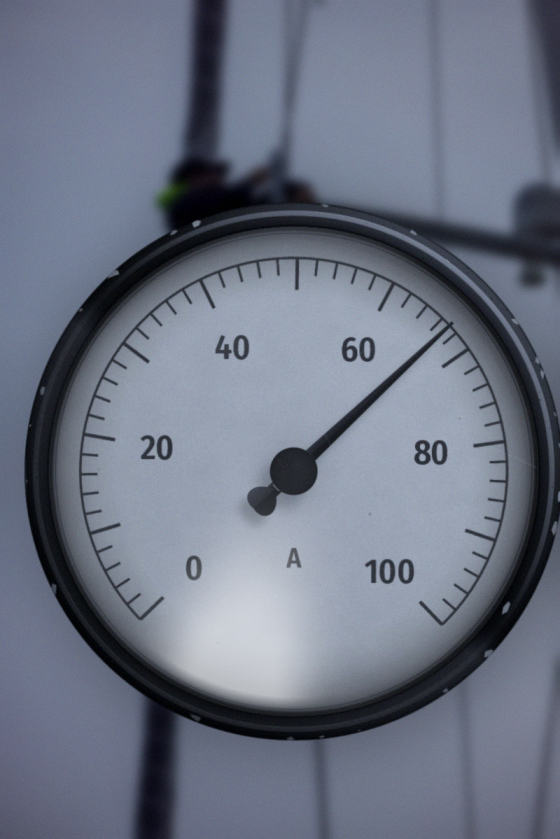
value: 67 (A)
